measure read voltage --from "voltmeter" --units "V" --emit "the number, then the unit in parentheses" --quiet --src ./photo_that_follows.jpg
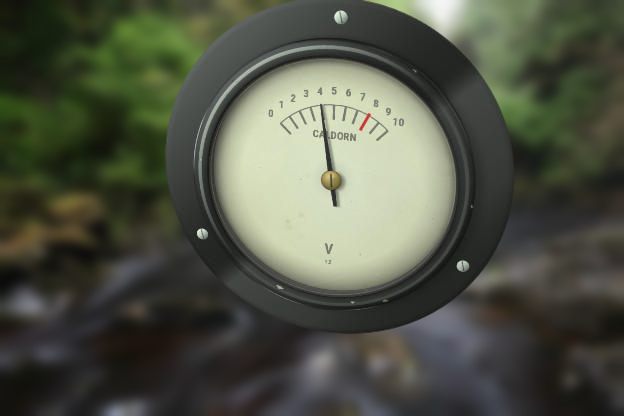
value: 4 (V)
